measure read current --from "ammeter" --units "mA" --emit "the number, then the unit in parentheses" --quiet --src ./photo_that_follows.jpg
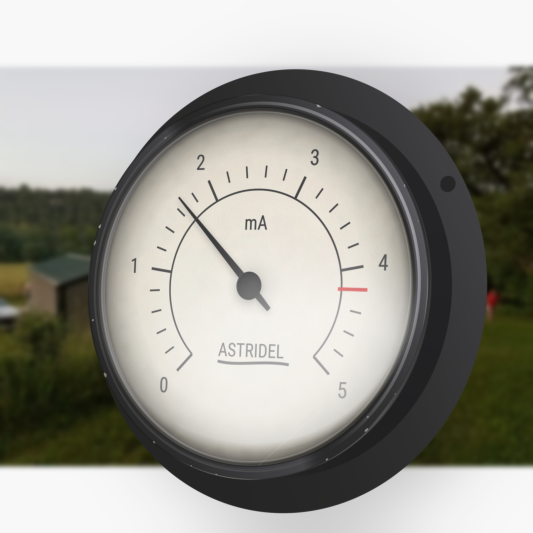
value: 1.7 (mA)
